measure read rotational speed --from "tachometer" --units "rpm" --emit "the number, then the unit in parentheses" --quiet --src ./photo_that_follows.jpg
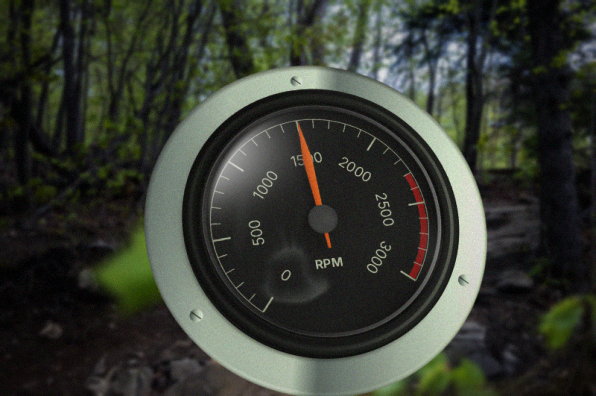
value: 1500 (rpm)
